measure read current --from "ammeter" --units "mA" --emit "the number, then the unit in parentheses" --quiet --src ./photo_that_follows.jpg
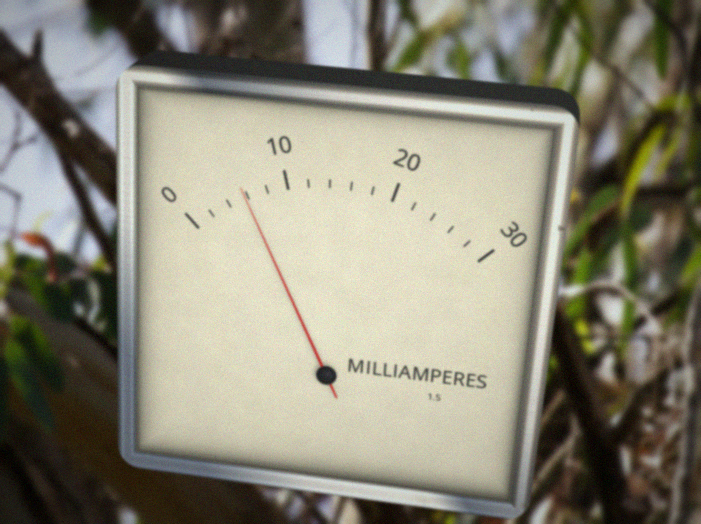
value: 6 (mA)
